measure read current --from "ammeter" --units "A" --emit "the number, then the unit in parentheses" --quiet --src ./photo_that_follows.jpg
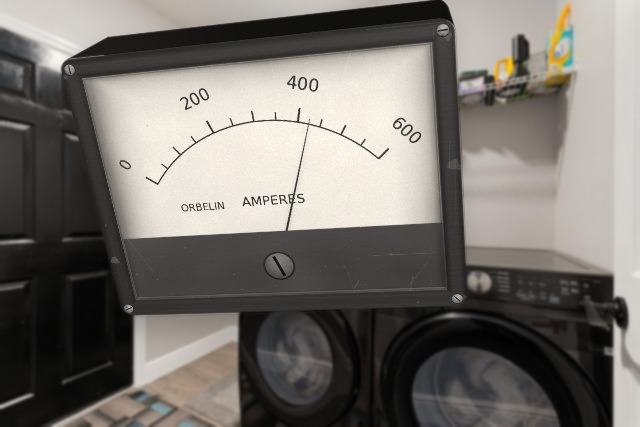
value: 425 (A)
